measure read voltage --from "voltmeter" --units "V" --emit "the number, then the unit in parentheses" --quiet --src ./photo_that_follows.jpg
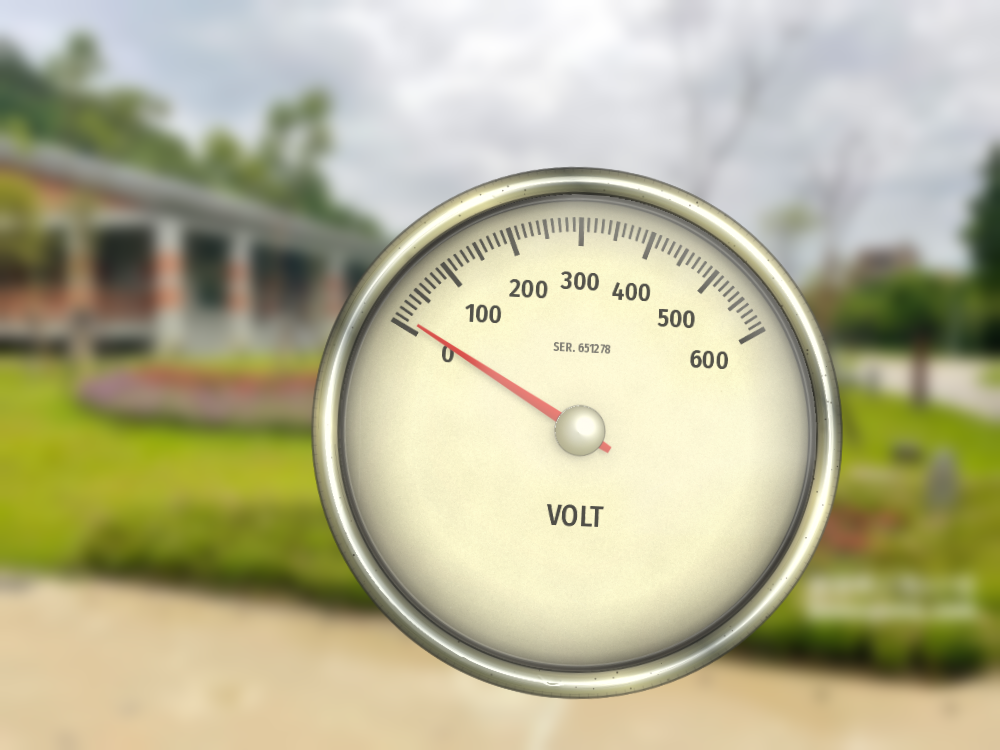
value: 10 (V)
